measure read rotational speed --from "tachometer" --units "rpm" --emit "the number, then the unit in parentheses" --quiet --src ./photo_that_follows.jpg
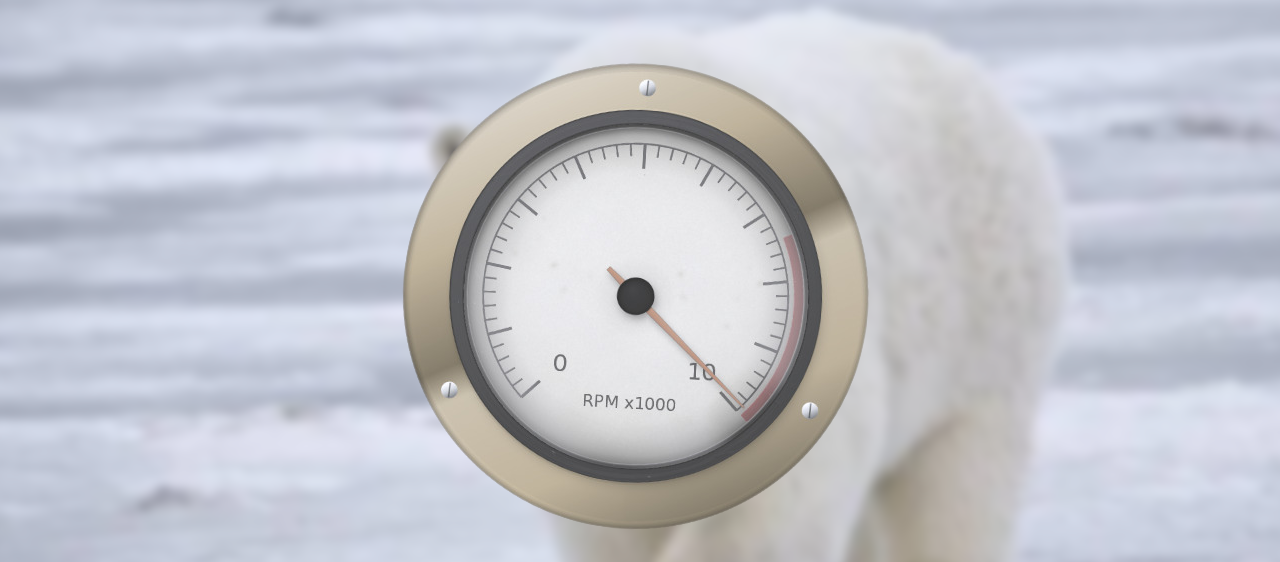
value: 9900 (rpm)
